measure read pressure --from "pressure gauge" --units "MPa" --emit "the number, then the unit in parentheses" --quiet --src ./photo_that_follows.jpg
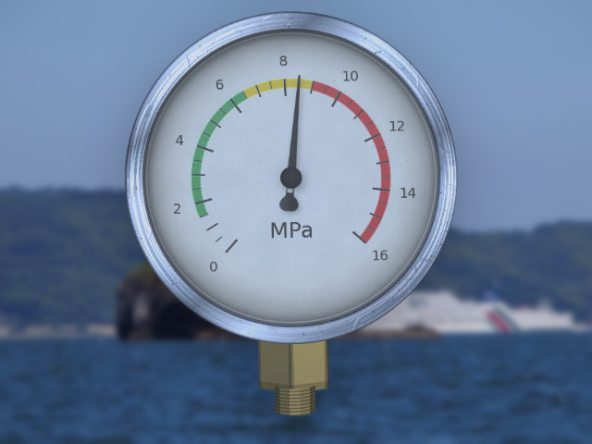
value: 8.5 (MPa)
